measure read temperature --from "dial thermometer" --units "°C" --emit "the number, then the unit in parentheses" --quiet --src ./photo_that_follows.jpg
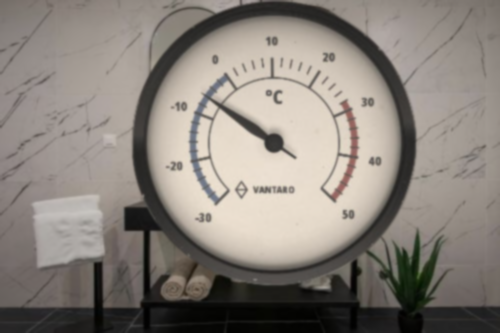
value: -6 (°C)
